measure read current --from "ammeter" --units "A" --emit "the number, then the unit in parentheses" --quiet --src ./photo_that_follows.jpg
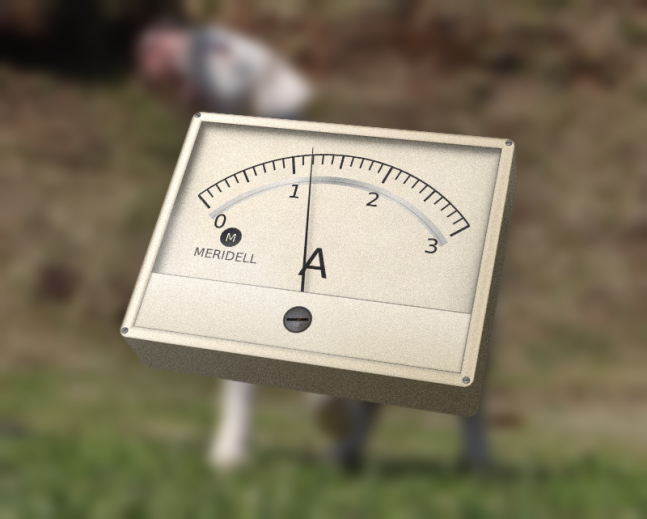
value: 1.2 (A)
